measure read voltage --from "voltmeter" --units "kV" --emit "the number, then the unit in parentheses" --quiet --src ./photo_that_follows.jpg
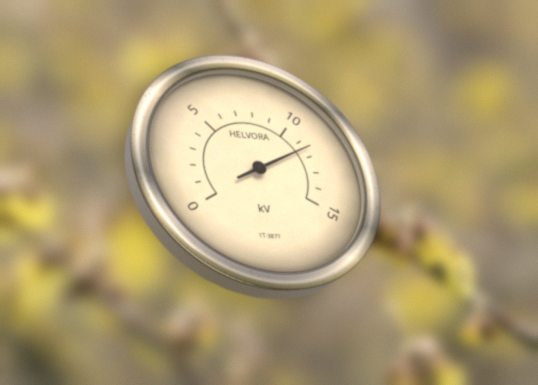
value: 11.5 (kV)
